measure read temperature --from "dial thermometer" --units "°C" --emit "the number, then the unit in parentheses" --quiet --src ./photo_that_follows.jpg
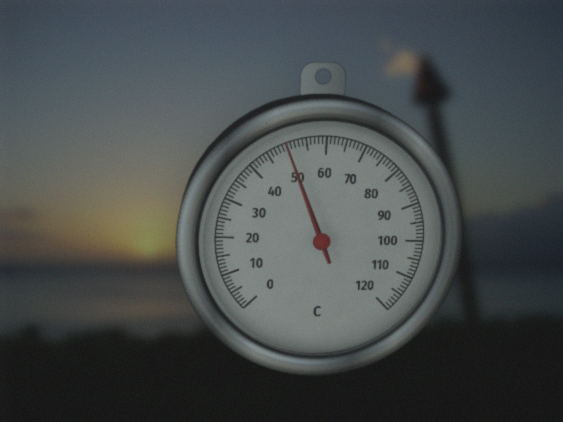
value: 50 (°C)
